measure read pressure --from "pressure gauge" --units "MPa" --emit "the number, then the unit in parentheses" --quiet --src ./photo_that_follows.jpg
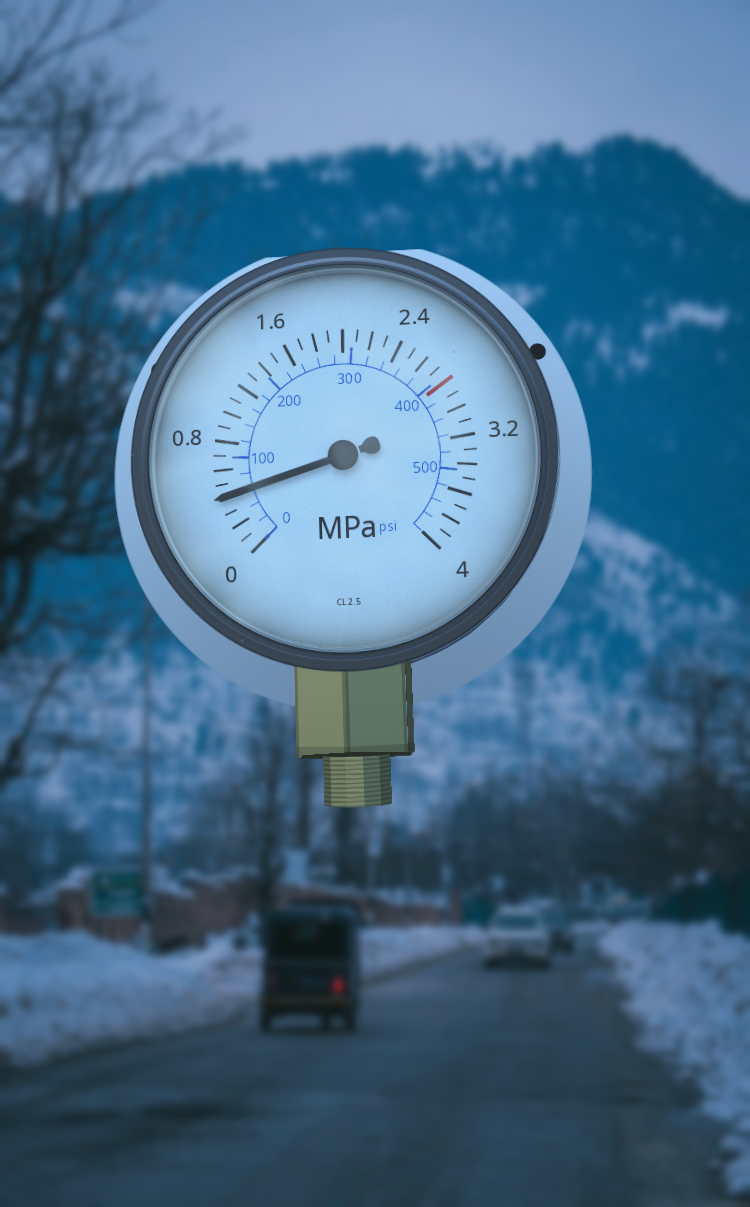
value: 0.4 (MPa)
